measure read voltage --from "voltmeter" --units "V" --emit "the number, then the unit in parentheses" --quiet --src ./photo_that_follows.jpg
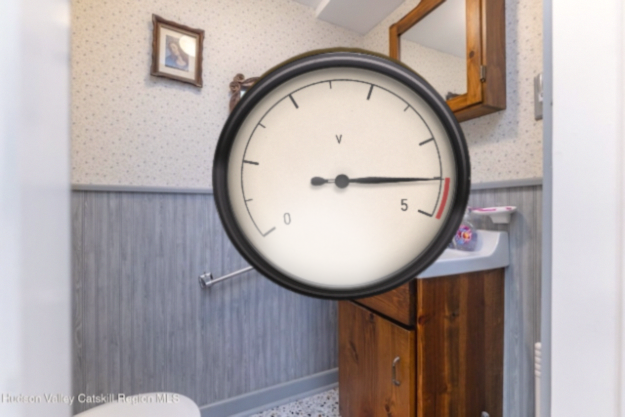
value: 4.5 (V)
